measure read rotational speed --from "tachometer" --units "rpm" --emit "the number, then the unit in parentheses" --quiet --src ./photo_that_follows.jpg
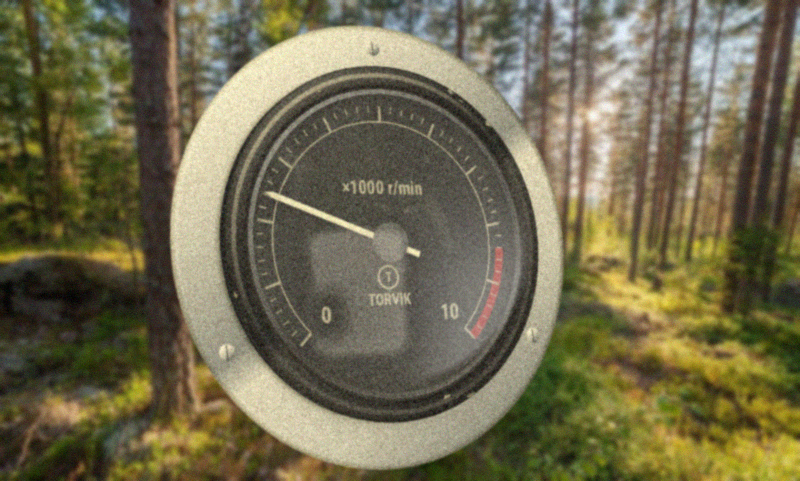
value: 2400 (rpm)
